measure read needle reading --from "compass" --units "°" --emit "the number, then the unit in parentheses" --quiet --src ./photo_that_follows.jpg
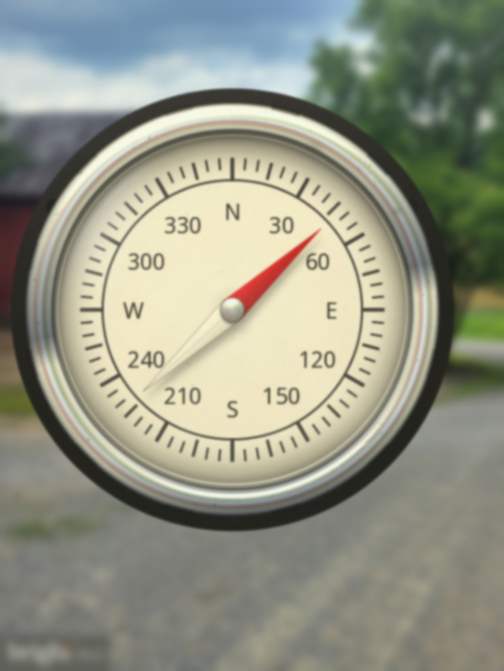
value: 47.5 (°)
